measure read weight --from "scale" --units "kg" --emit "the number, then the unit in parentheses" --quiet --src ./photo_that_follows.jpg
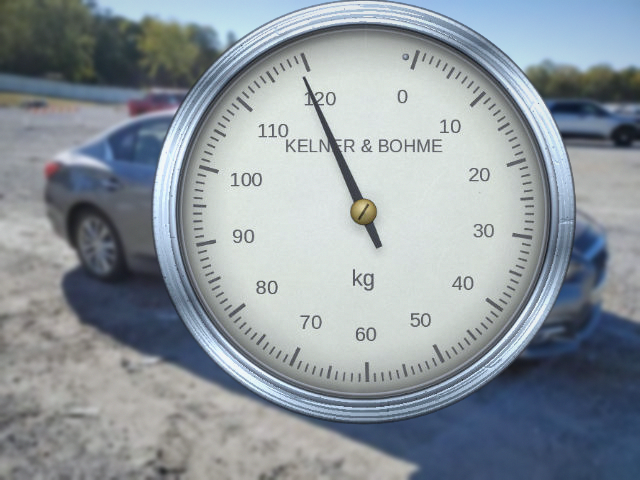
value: 119 (kg)
